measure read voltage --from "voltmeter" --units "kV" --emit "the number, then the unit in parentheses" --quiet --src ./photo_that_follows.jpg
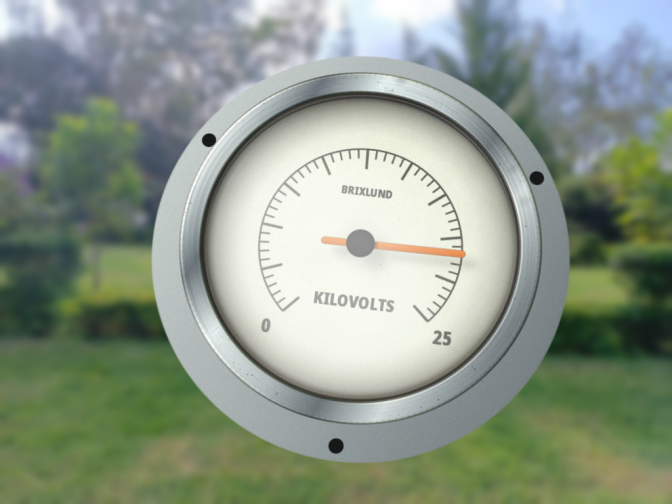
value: 21 (kV)
